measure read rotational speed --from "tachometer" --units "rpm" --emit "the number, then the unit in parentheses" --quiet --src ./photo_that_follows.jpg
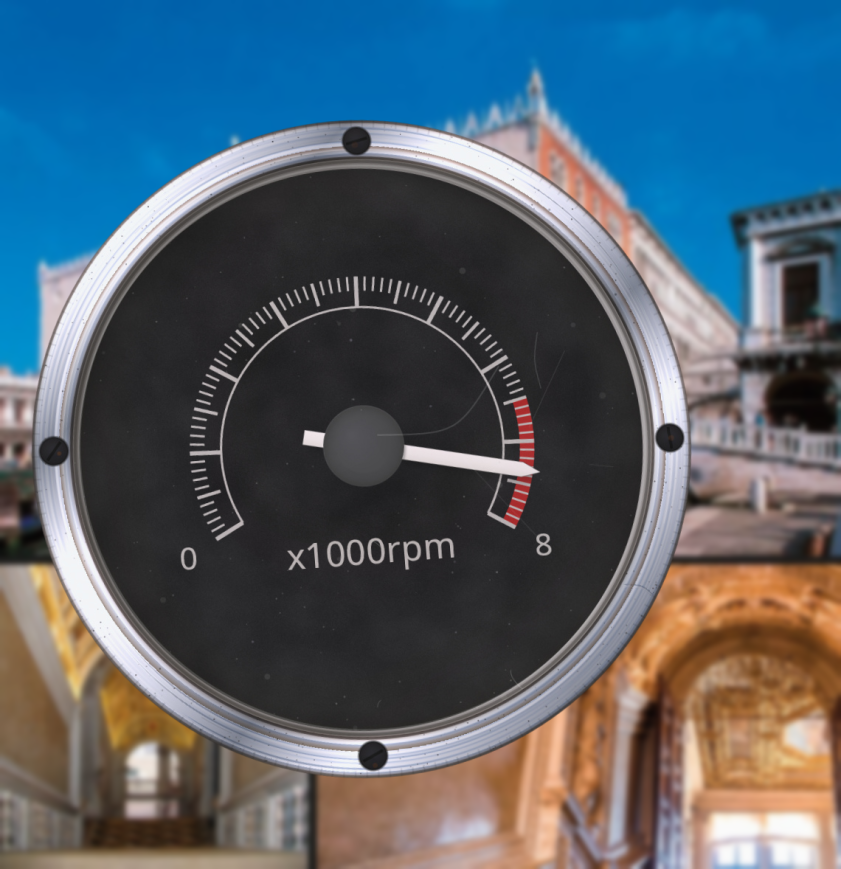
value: 7350 (rpm)
